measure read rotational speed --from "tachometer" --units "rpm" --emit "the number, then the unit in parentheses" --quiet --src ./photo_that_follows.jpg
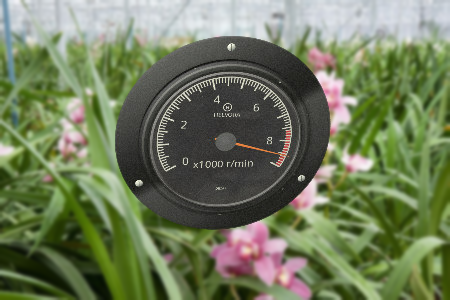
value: 8500 (rpm)
